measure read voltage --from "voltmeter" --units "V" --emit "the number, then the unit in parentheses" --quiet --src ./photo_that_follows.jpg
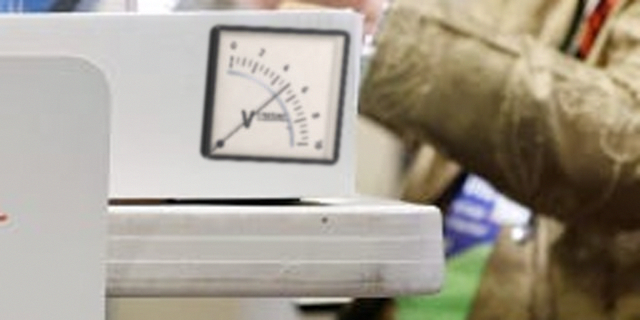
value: 5 (V)
